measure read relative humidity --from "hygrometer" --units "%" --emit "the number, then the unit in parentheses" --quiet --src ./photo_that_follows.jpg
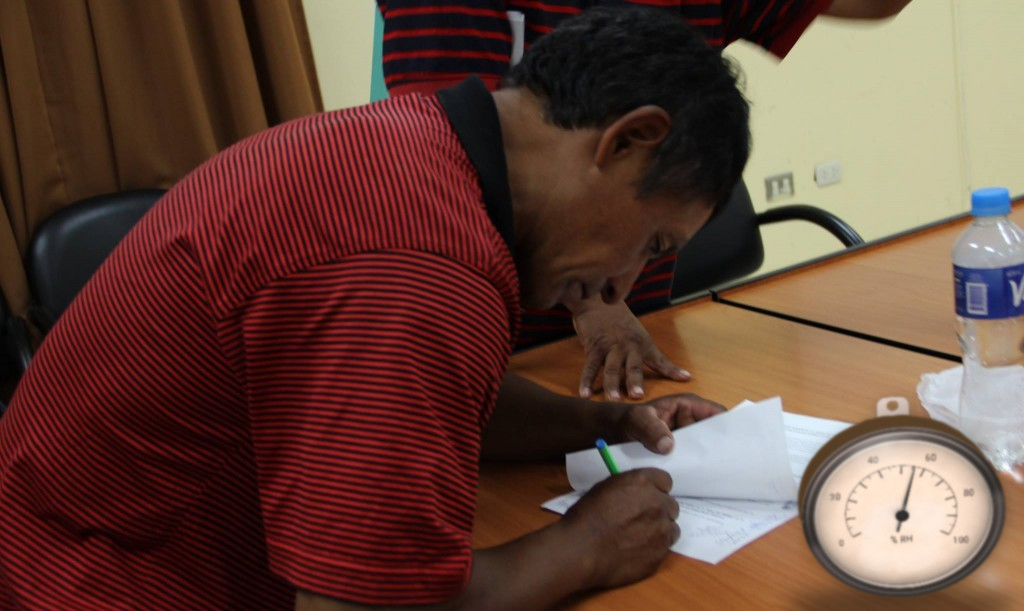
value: 55 (%)
